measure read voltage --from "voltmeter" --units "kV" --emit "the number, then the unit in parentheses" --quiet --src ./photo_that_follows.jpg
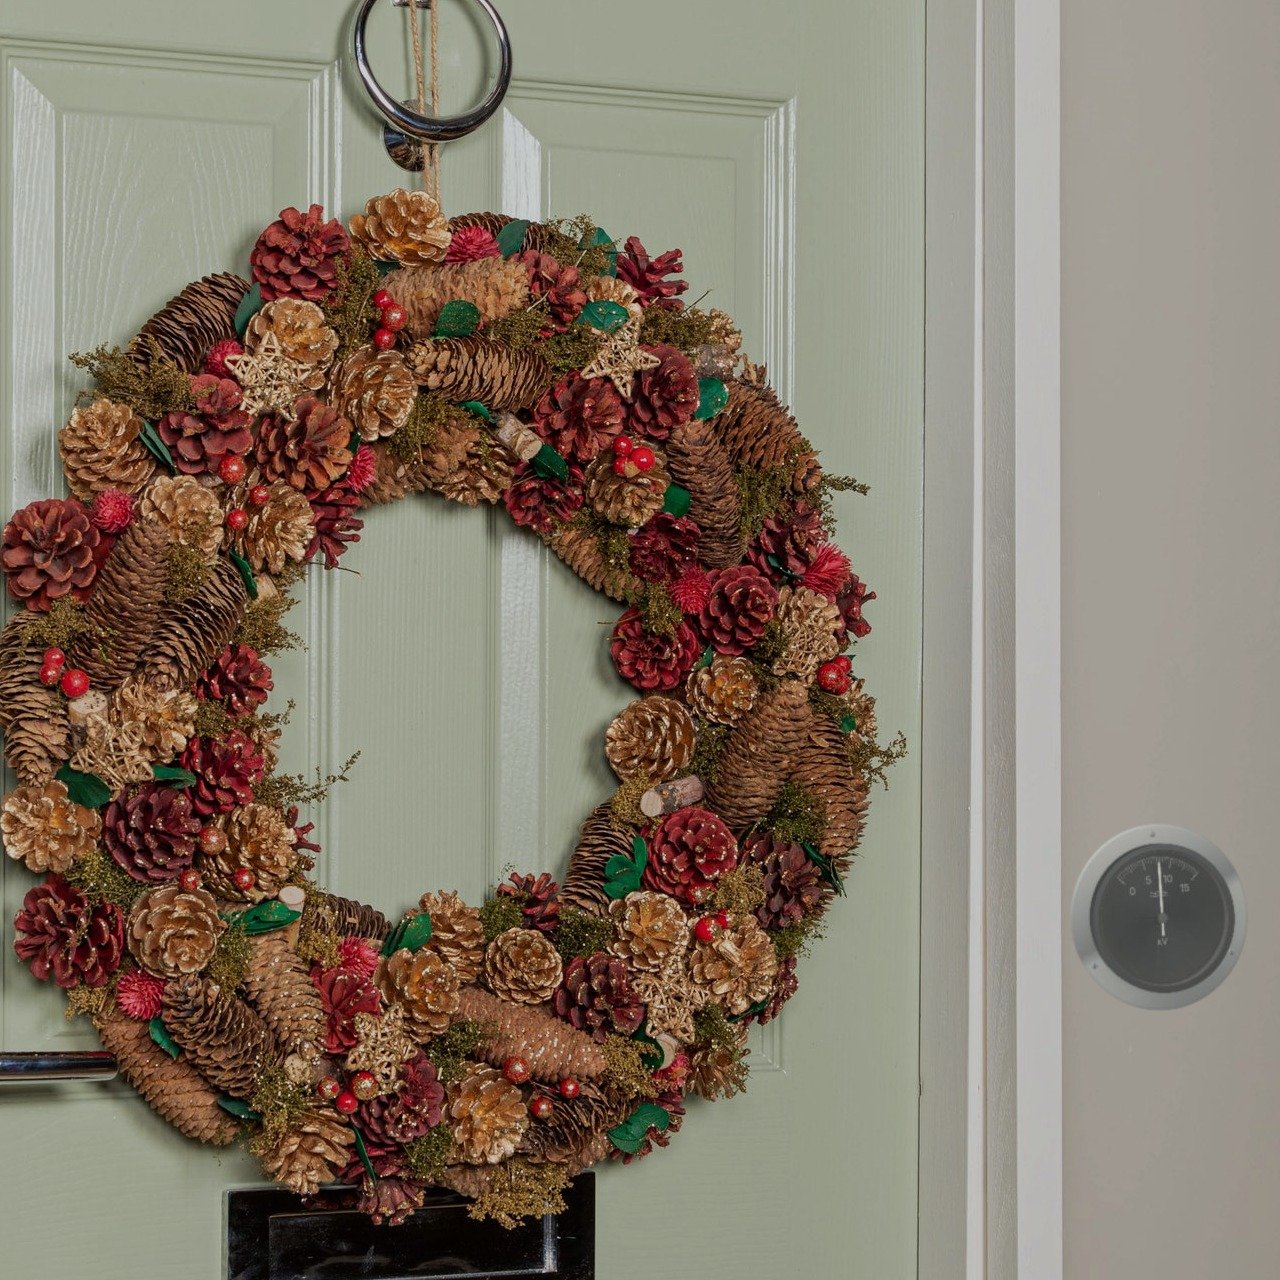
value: 7.5 (kV)
